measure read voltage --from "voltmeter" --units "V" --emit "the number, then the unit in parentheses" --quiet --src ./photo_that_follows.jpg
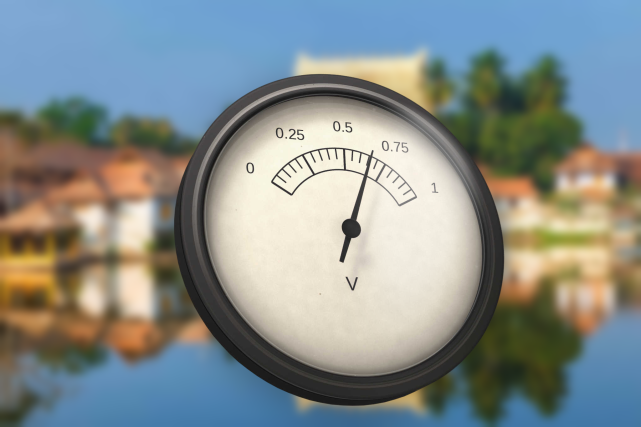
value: 0.65 (V)
